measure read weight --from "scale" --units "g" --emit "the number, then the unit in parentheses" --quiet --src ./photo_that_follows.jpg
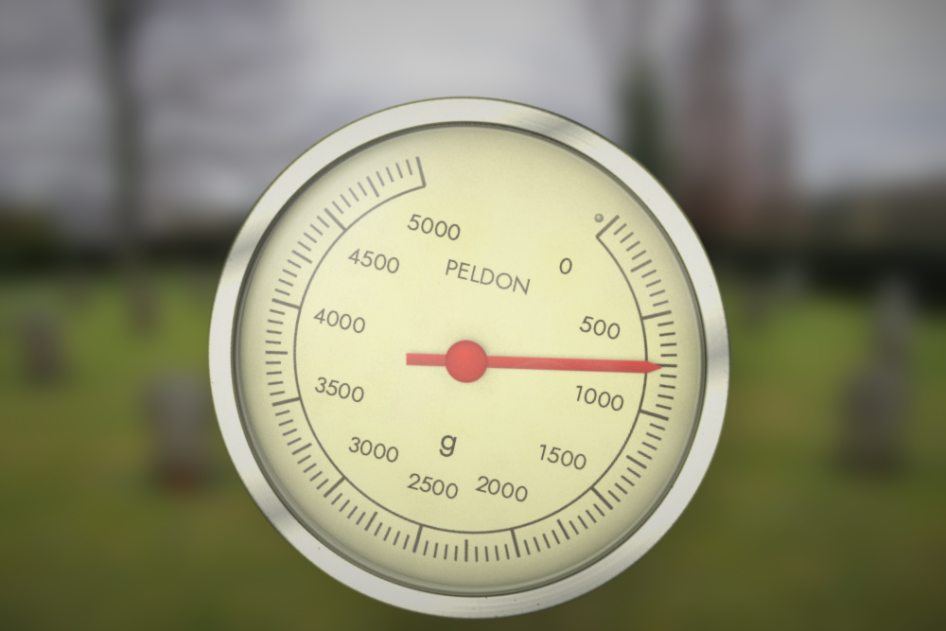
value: 750 (g)
